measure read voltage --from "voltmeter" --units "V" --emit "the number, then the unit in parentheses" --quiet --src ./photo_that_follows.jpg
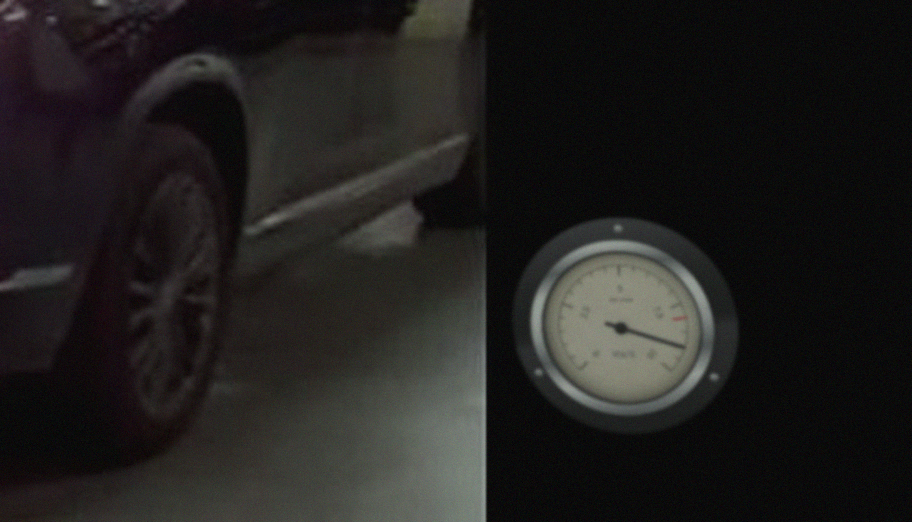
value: 9 (V)
